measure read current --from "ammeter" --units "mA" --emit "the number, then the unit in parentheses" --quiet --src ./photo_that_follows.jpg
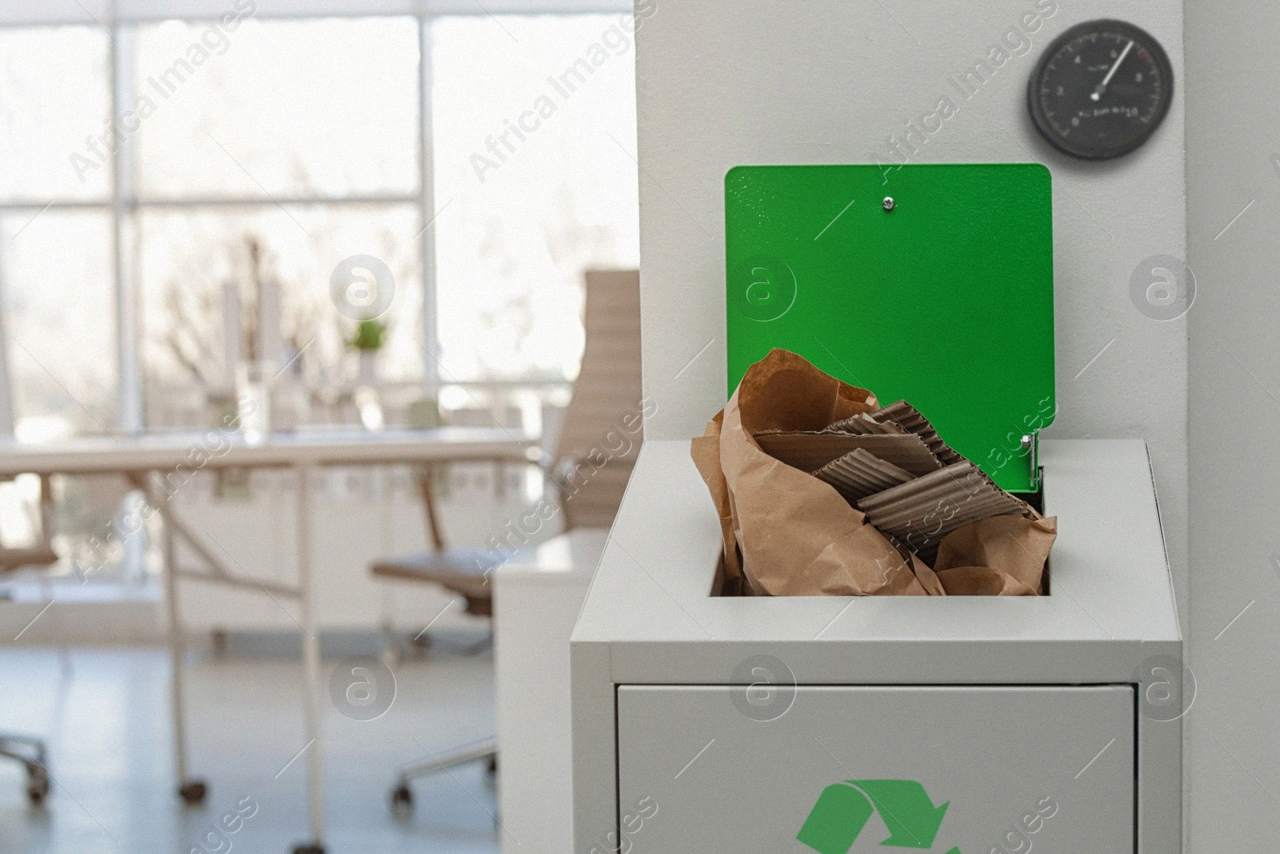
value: 6.5 (mA)
